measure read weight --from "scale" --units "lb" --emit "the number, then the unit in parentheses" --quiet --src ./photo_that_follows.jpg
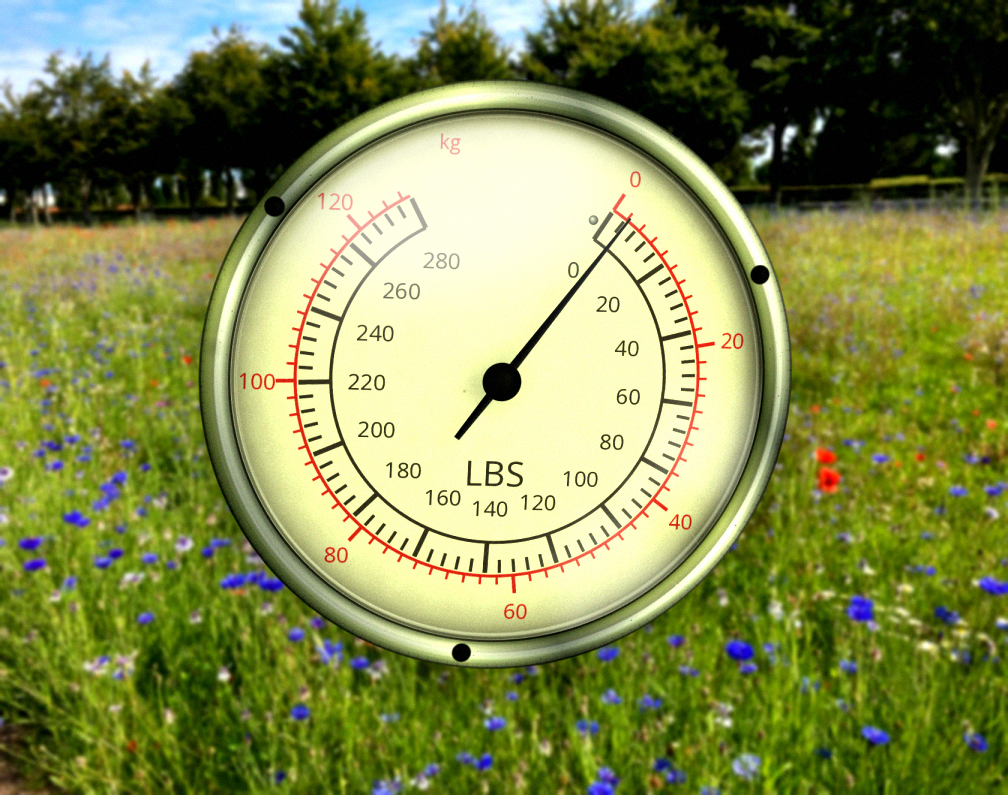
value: 4 (lb)
